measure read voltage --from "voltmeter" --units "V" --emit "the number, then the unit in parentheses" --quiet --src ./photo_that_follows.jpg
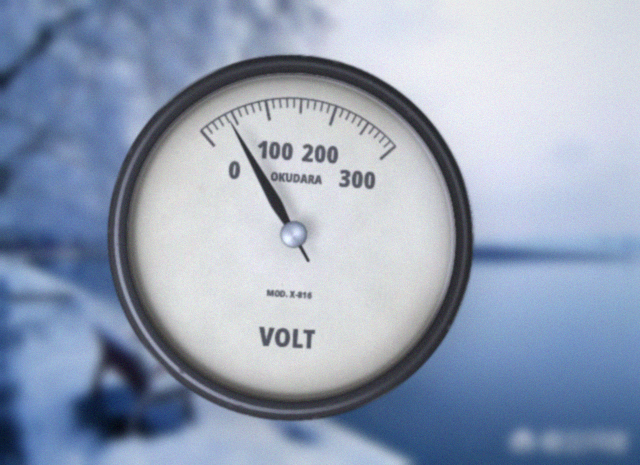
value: 40 (V)
